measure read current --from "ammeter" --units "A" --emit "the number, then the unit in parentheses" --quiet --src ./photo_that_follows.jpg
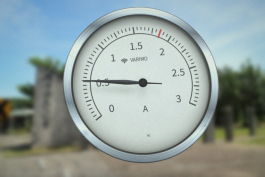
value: 0.5 (A)
